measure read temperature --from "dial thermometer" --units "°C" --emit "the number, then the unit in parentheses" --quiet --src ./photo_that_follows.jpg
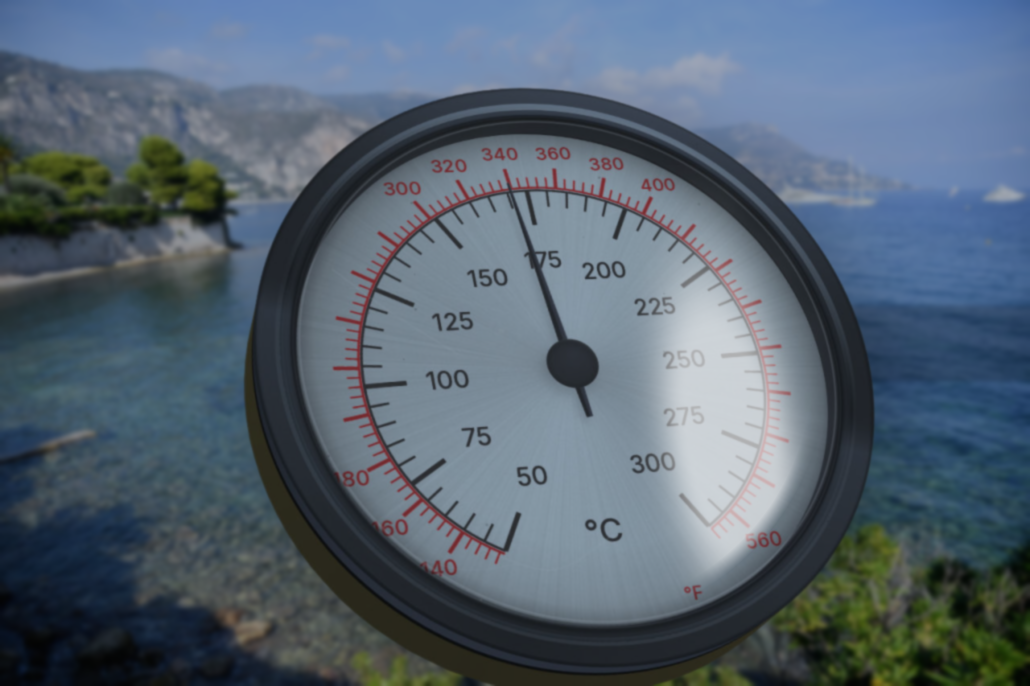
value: 170 (°C)
